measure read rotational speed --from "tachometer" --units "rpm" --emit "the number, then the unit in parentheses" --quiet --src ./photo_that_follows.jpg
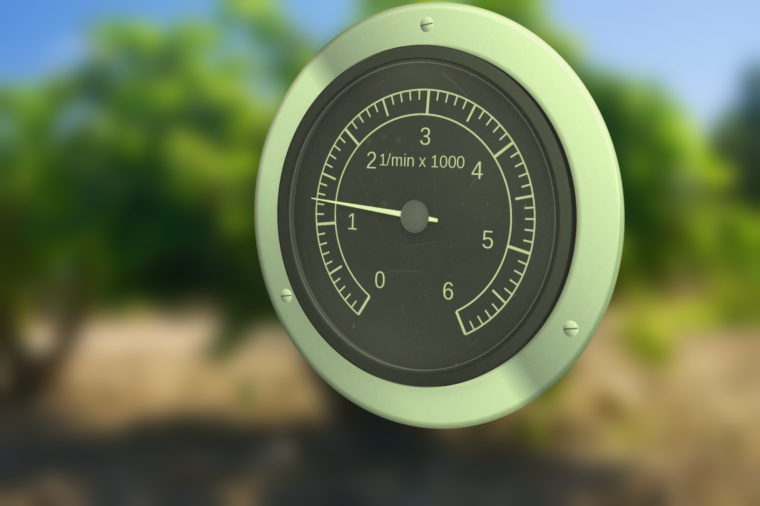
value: 1250 (rpm)
